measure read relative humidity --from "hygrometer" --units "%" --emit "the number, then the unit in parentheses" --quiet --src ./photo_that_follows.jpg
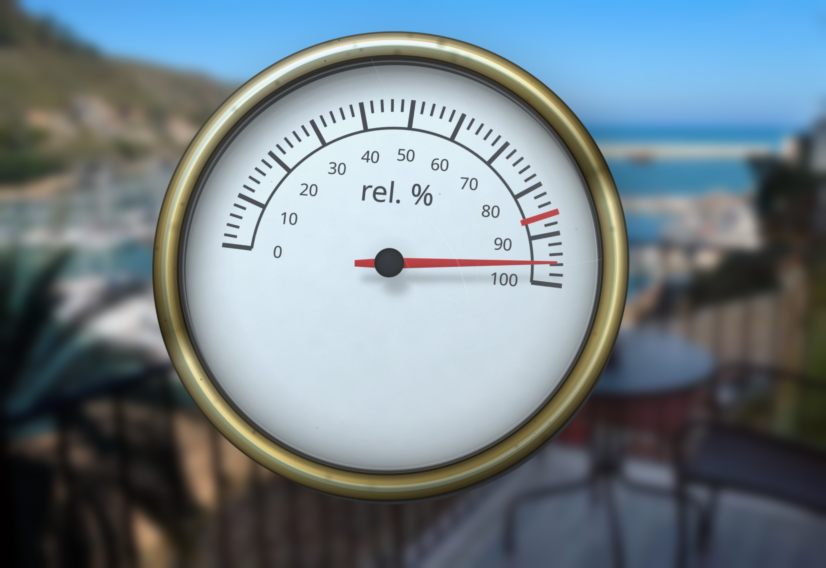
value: 96 (%)
